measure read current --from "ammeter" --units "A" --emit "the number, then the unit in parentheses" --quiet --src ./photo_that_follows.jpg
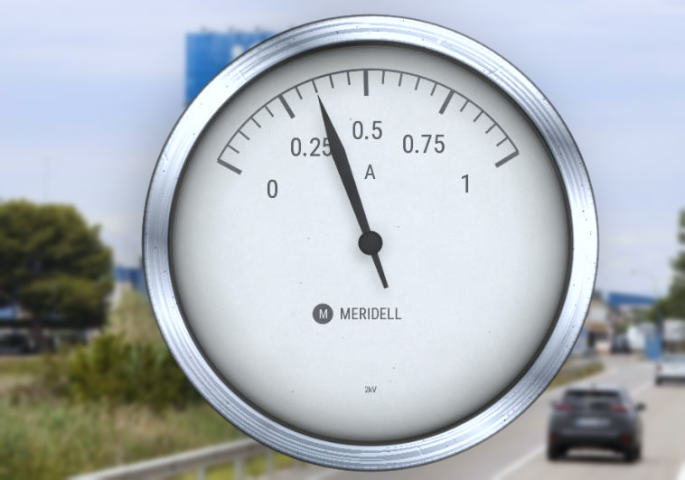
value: 0.35 (A)
